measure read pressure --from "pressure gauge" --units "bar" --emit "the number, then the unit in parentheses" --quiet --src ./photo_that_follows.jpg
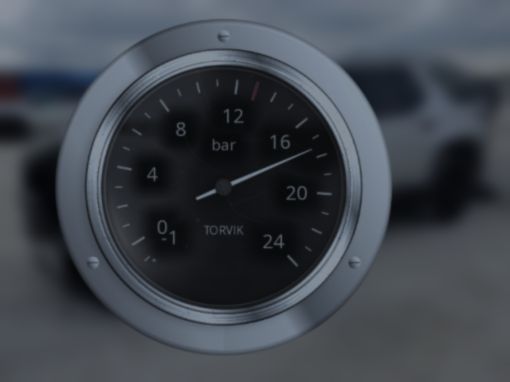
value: 17.5 (bar)
